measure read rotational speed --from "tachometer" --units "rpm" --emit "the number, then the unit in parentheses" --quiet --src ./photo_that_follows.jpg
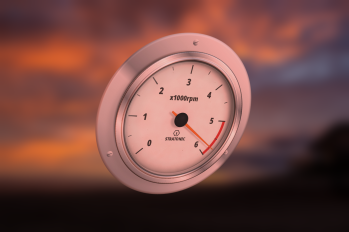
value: 5750 (rpm)
